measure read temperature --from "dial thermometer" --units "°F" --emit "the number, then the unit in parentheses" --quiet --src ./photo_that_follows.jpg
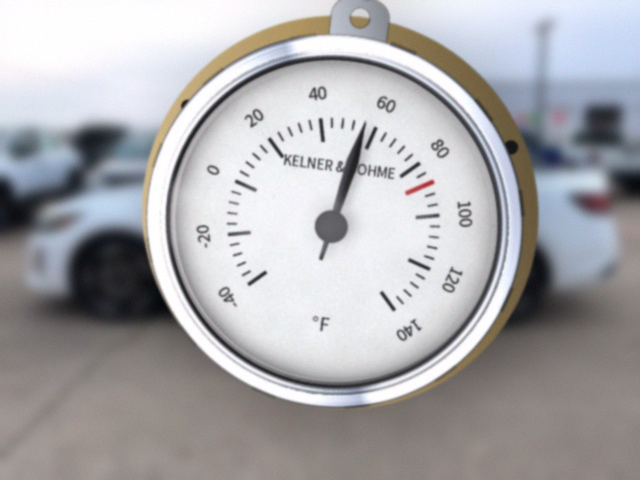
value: 56 (°F)
